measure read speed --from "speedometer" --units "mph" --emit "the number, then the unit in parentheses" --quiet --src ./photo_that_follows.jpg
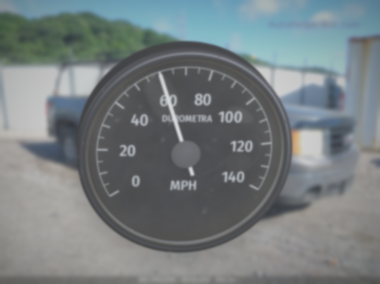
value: 60 (mph)
